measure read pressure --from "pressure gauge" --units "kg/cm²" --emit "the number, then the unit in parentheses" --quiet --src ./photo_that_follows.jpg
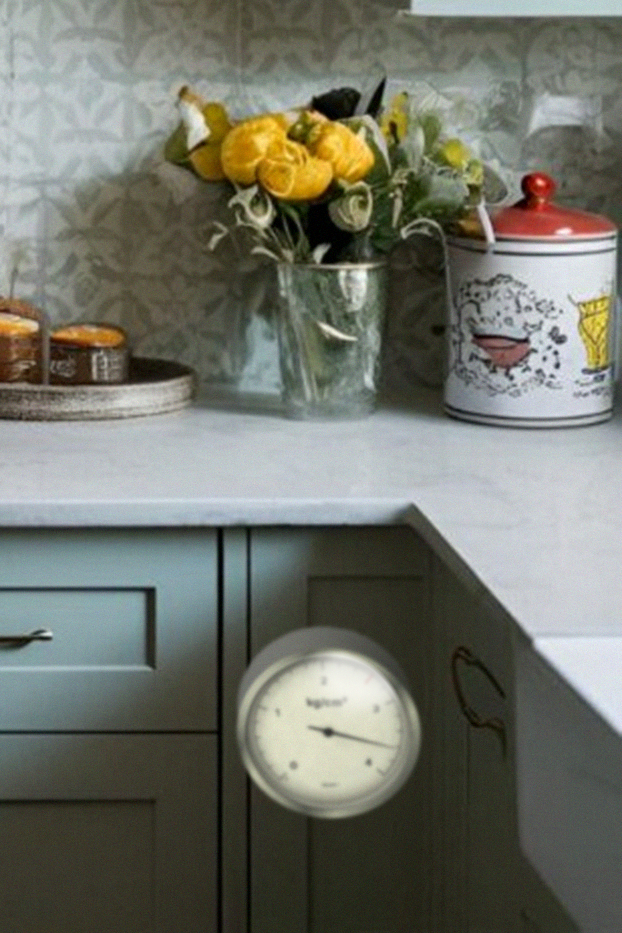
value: 3.6 (kg/cm²)
